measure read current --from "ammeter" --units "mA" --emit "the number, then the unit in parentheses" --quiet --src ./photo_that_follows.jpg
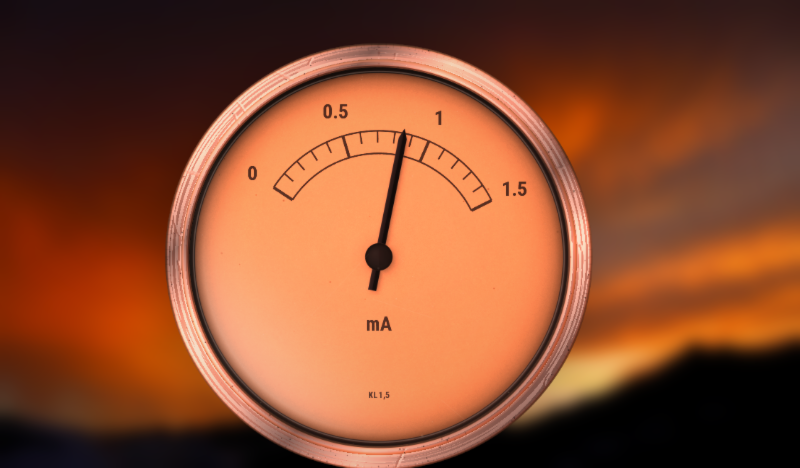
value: 0.85 (mA)
